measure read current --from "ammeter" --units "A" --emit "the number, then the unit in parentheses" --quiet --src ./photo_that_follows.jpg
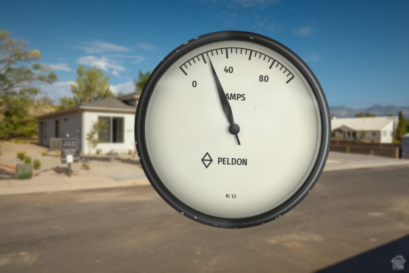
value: 24 (A)
